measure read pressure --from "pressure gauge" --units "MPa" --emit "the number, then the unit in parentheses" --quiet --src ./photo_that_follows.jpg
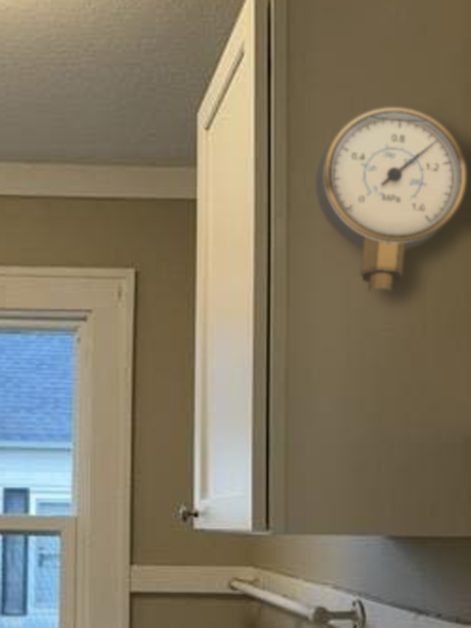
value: 1.05 (MPa)
